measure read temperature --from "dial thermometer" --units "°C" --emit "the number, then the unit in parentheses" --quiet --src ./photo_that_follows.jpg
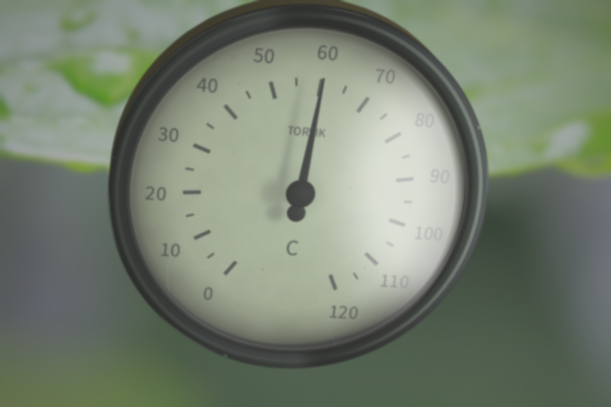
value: 60 (°C)
